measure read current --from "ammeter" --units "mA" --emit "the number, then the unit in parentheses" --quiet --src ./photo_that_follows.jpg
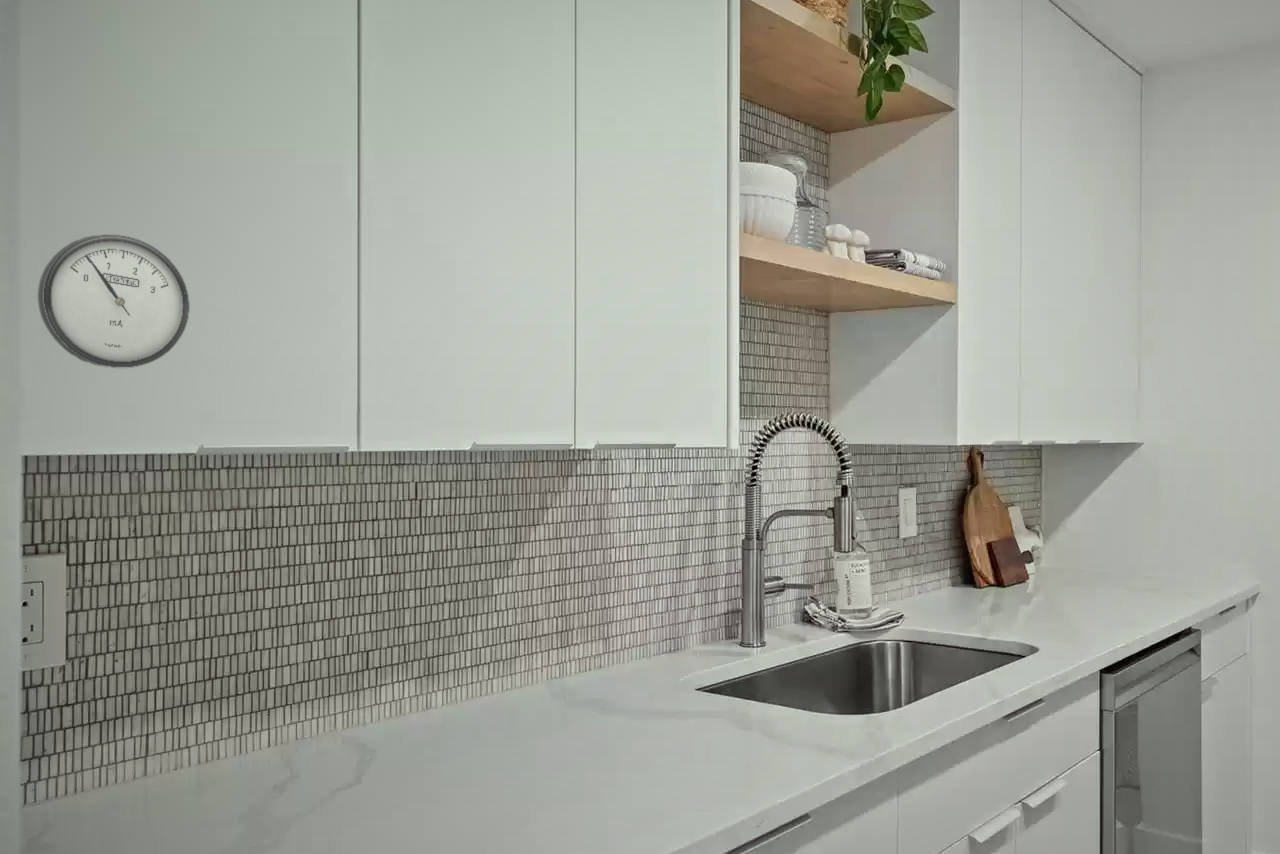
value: 0.5 (mA)
